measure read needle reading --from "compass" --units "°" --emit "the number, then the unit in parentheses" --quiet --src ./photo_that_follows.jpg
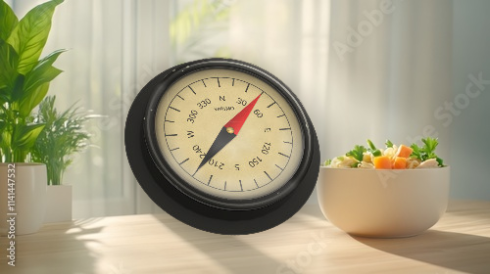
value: 45 (°)
